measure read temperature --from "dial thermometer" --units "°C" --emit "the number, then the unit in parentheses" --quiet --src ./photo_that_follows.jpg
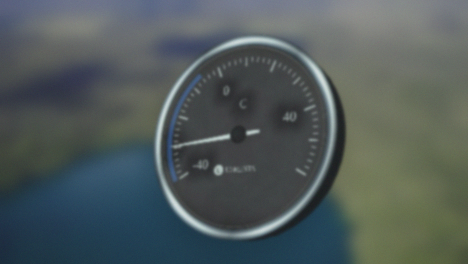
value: -30 (°C)
